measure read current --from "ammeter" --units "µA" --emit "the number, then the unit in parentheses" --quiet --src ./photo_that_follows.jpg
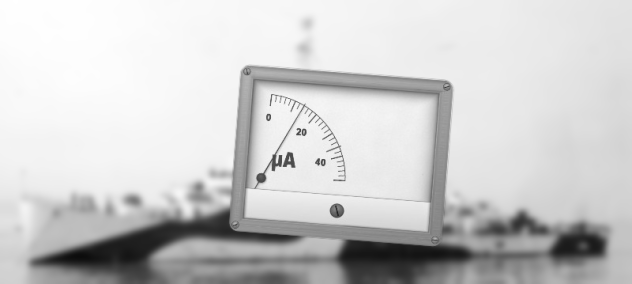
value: 14 (µA)
